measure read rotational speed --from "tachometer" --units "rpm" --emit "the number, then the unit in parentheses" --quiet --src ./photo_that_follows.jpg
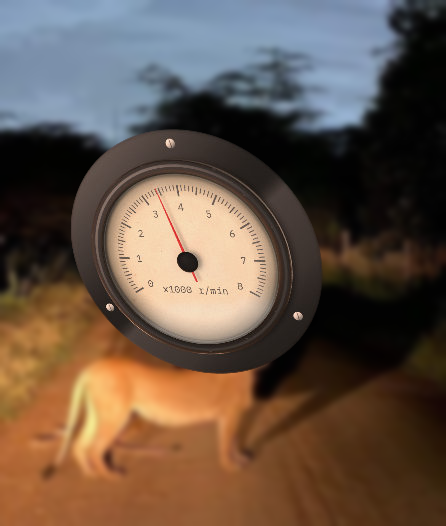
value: 3500 (rpm)
